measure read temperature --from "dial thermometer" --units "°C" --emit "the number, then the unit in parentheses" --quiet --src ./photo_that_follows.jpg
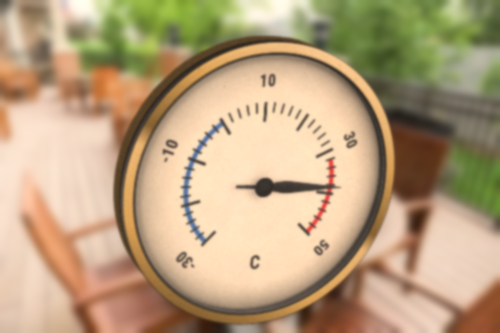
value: 38 (°C)
